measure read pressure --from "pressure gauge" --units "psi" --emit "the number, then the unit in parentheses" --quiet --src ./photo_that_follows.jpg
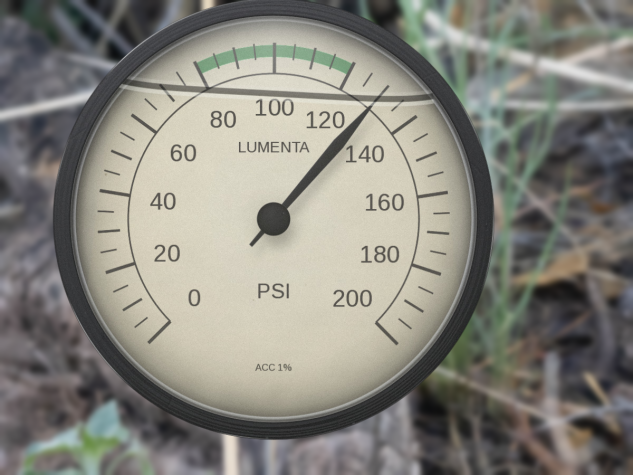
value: 130 (psi)
